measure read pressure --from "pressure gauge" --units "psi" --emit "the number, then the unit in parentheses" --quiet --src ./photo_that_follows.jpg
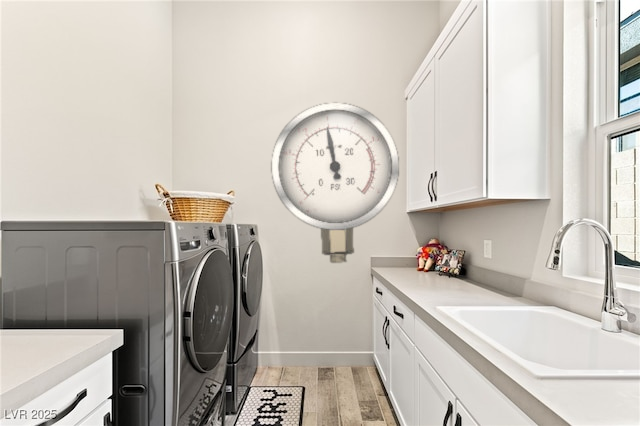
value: 14 (psi)
